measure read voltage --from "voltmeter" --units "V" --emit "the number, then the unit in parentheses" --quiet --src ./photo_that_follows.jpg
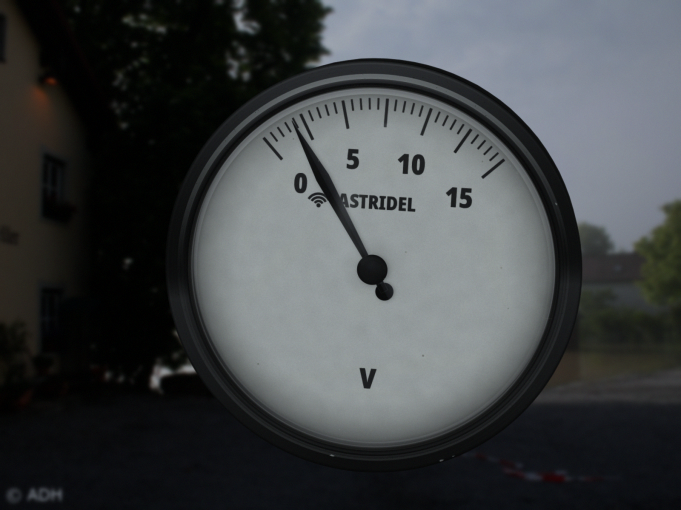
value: 2 (V)
